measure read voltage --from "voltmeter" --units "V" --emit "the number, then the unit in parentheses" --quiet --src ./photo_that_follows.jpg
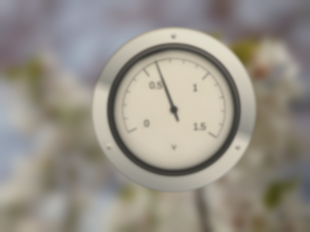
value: 0.6 (V)
